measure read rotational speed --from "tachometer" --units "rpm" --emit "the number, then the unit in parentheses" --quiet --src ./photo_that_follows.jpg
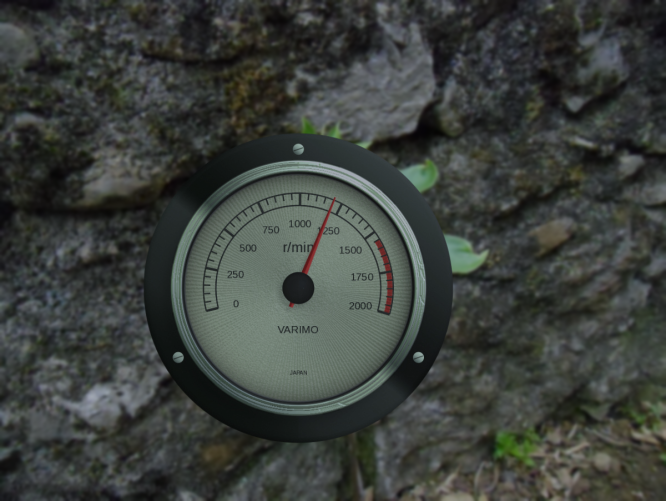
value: 1200 (rpm)
